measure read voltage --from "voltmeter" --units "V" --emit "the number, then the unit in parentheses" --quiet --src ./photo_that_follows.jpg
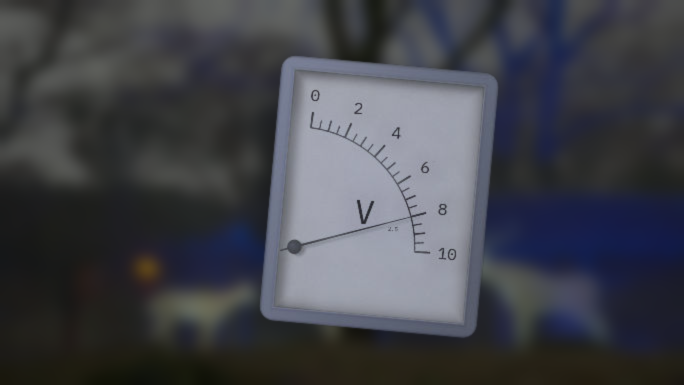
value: 8 (V)
